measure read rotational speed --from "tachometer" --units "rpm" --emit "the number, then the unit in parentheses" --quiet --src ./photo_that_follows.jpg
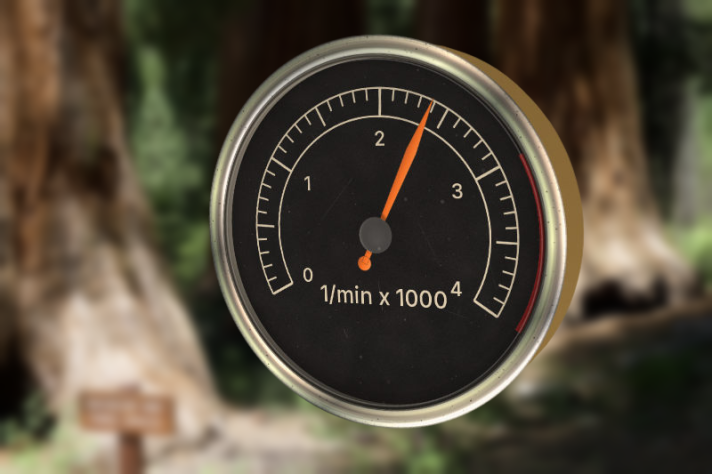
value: 2400 (rpm)
